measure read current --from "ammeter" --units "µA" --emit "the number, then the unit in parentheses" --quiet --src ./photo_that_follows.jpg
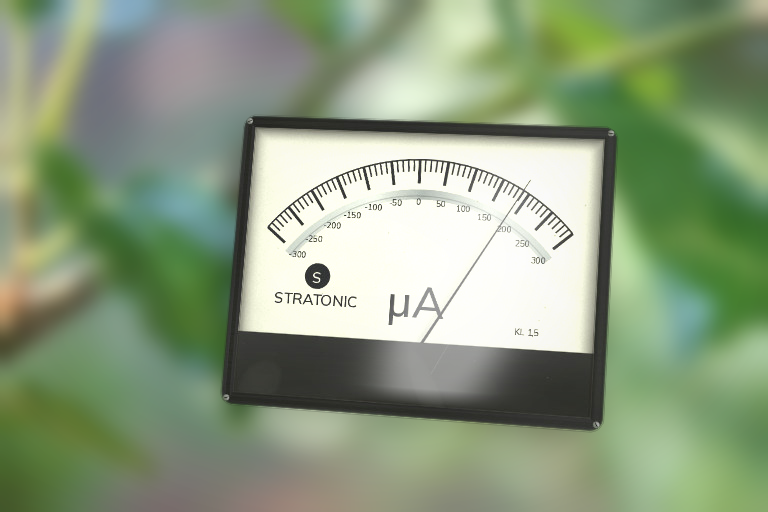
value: 190 (µA)
